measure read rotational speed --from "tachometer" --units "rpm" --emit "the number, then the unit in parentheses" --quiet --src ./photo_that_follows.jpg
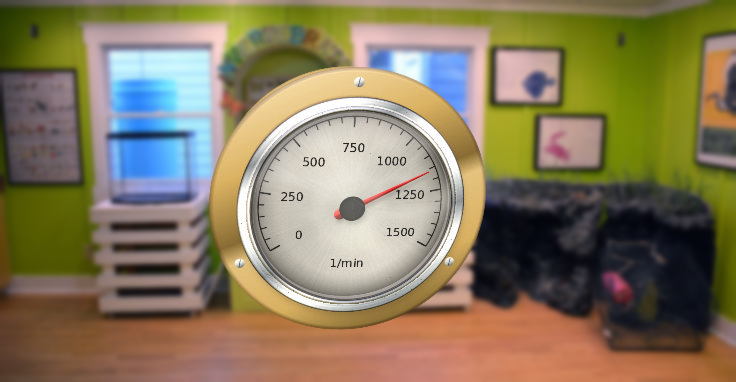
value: 1150 (rpm)
